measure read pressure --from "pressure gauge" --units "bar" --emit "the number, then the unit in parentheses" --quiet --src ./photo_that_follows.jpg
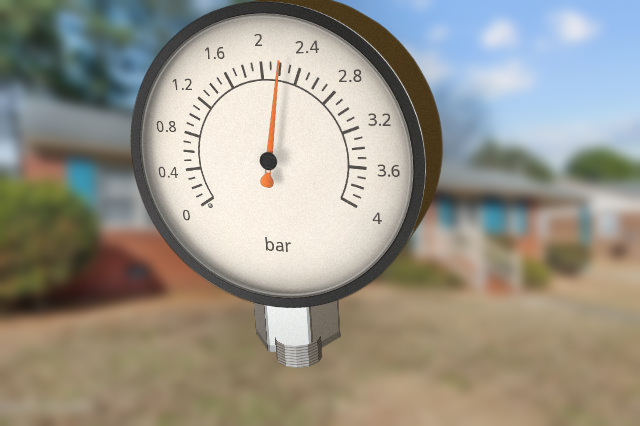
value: 2.2 (bar)
